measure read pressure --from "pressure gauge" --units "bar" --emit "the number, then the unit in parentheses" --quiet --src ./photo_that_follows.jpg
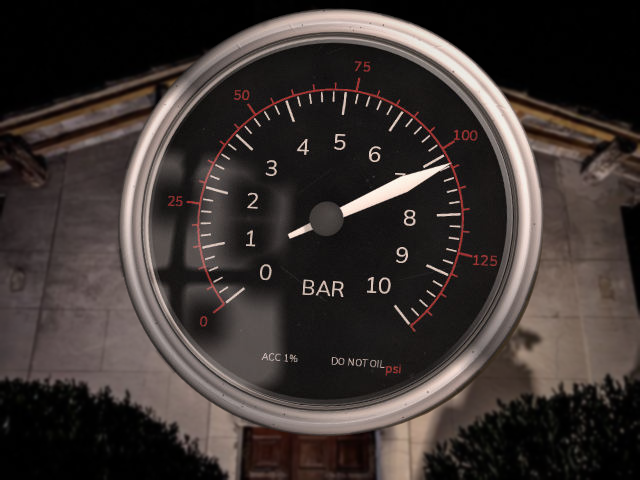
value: 7.2 (bar)
